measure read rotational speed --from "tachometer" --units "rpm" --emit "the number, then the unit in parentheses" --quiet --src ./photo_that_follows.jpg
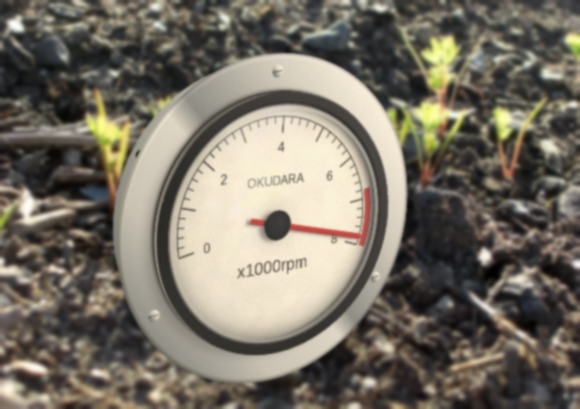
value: 7800 (rpm)
